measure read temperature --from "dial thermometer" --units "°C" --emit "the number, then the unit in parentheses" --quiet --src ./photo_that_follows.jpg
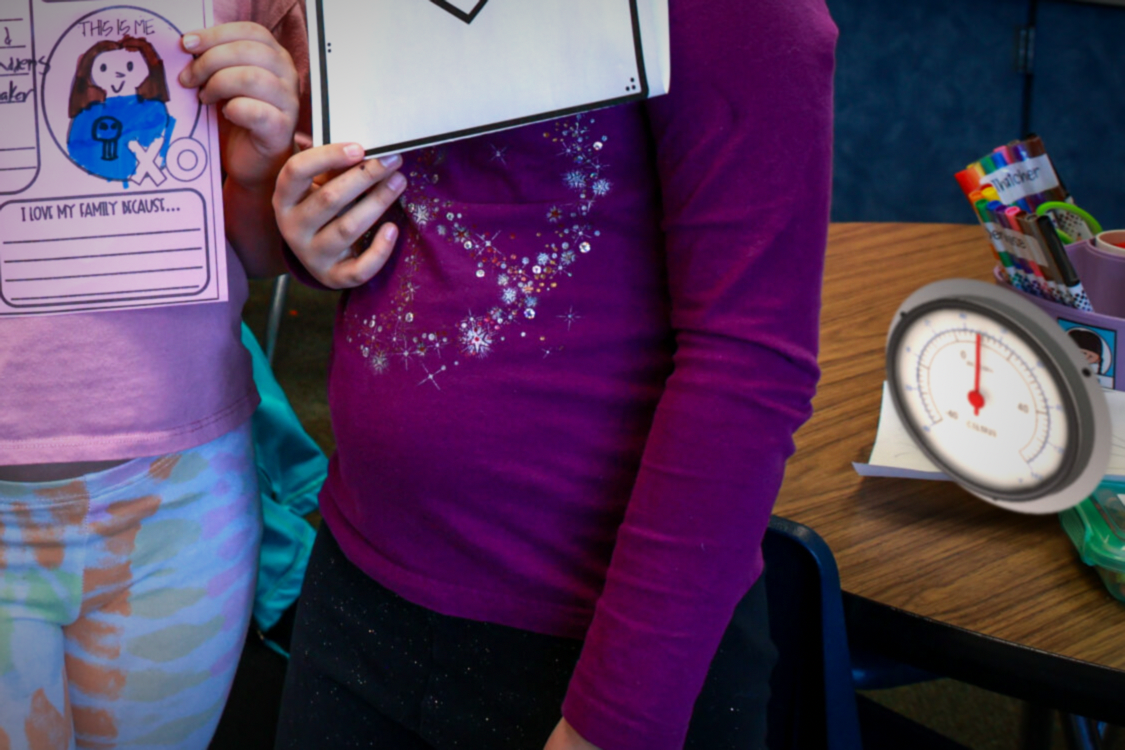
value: 10 (°C)
